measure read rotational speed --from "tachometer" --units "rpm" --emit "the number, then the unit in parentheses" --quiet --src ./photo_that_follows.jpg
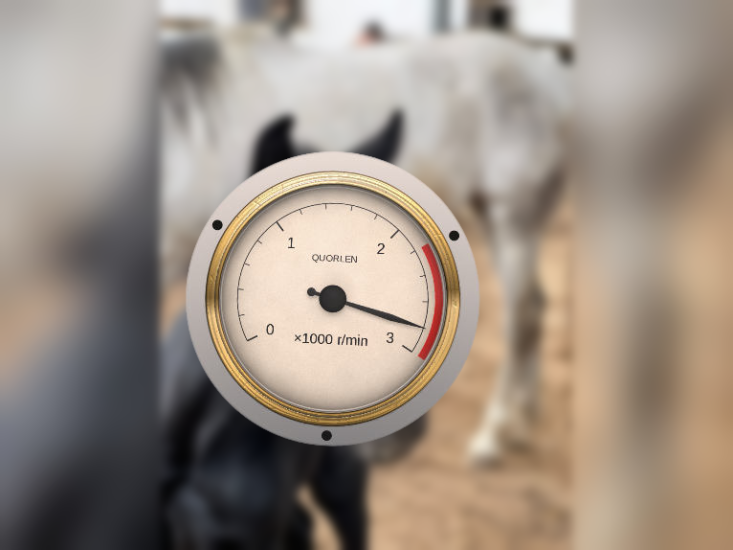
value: 2800 (rpm)
